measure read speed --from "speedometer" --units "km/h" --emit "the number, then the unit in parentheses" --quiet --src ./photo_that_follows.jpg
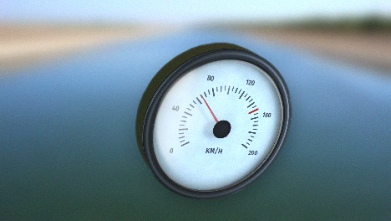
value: 65 (km/h)
